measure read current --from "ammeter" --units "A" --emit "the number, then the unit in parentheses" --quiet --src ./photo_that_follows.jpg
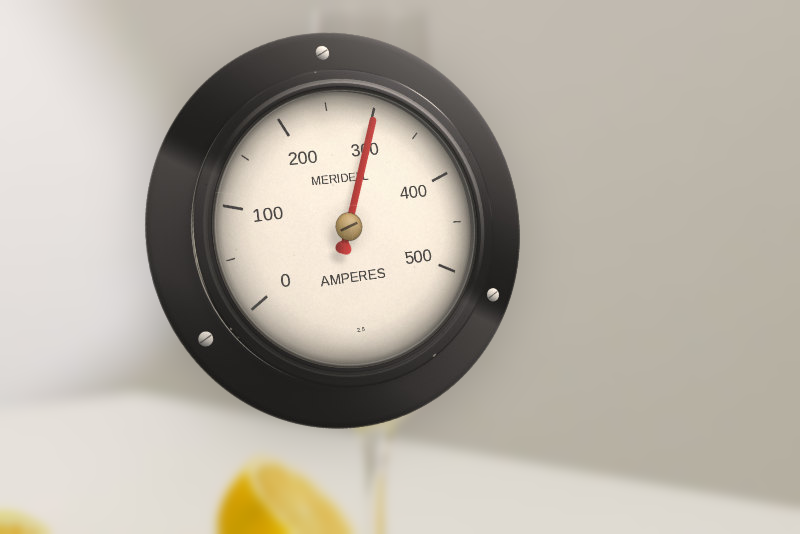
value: 300 (A)
